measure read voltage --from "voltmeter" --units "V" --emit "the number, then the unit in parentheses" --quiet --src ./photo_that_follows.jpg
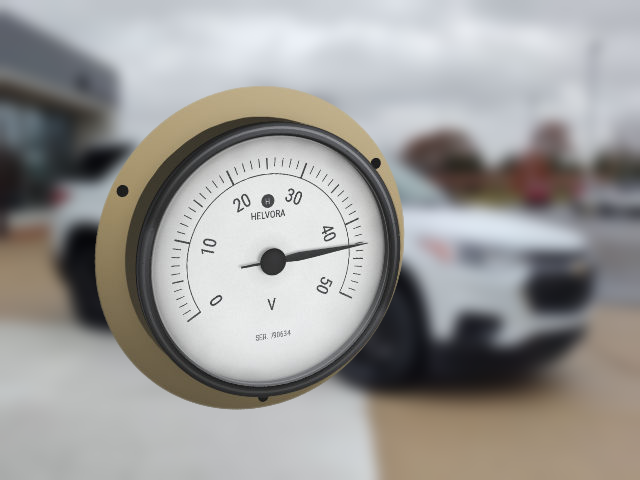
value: 43 (V)
